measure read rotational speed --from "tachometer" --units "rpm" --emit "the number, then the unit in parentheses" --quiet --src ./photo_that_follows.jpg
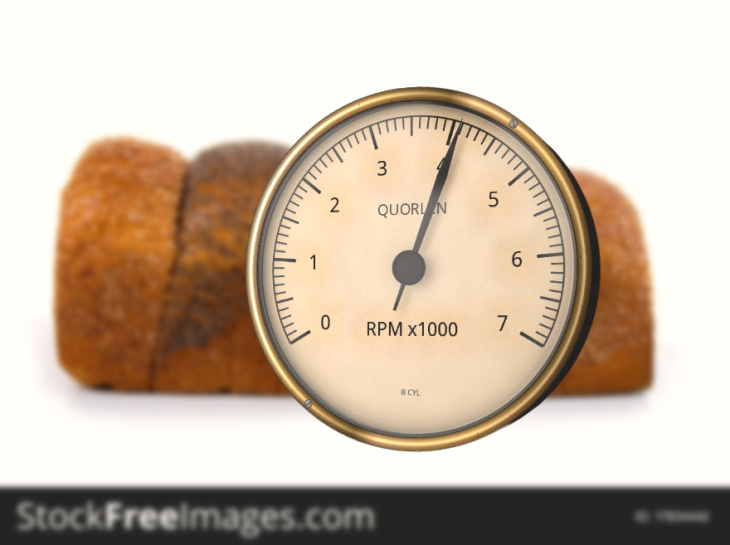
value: 4100 (rpm)
